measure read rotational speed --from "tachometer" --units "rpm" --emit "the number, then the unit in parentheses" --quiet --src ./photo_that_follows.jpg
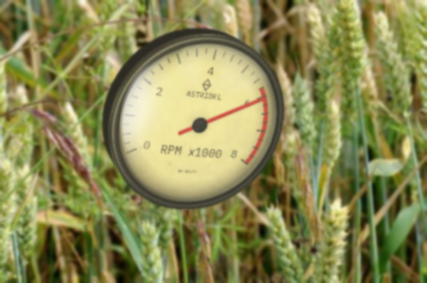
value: 6000 (rpm)
